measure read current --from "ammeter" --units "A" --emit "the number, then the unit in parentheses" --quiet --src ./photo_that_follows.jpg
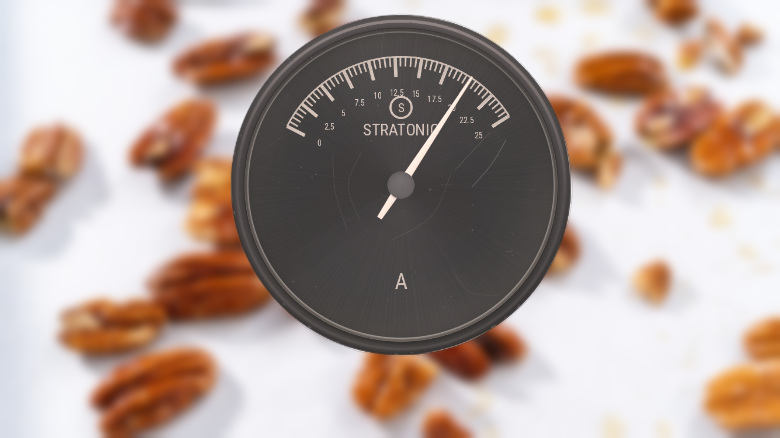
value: 20 (A)
